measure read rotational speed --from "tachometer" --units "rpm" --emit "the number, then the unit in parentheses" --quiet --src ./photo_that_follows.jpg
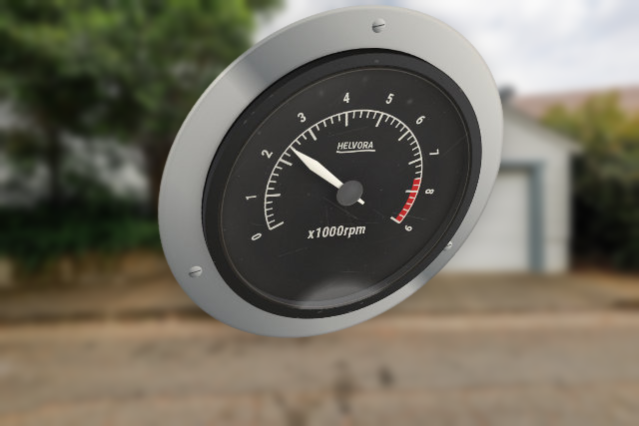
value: 2400 (rpm)
